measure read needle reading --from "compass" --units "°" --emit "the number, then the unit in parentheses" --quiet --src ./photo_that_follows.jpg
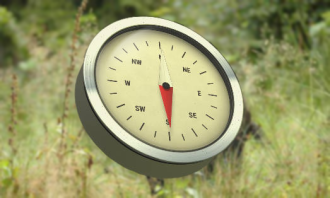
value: 180 (°)
